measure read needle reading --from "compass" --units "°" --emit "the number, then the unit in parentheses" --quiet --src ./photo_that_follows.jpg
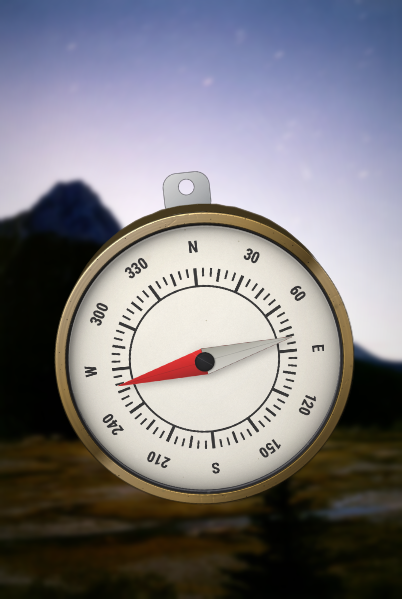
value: 260 (°)
